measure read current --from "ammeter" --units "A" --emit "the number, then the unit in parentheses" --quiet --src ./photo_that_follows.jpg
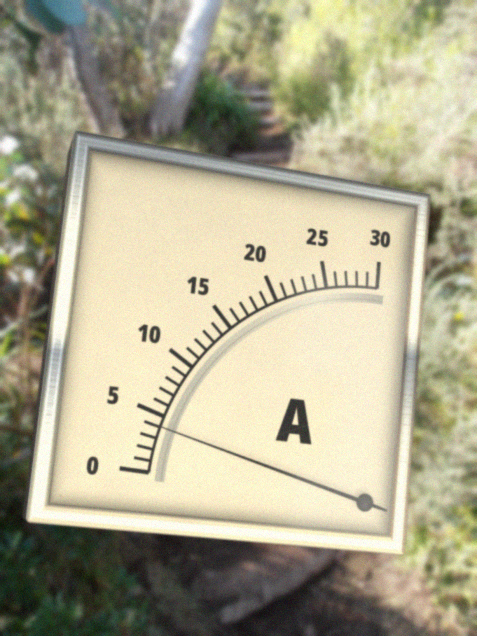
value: 4 (A)
